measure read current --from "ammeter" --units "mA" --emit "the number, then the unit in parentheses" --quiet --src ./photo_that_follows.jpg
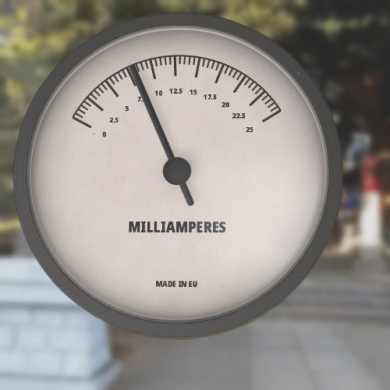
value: 8 (mA)
